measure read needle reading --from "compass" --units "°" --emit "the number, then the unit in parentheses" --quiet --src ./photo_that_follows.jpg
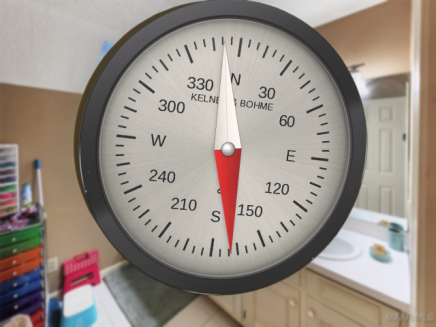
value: 170 (°)
